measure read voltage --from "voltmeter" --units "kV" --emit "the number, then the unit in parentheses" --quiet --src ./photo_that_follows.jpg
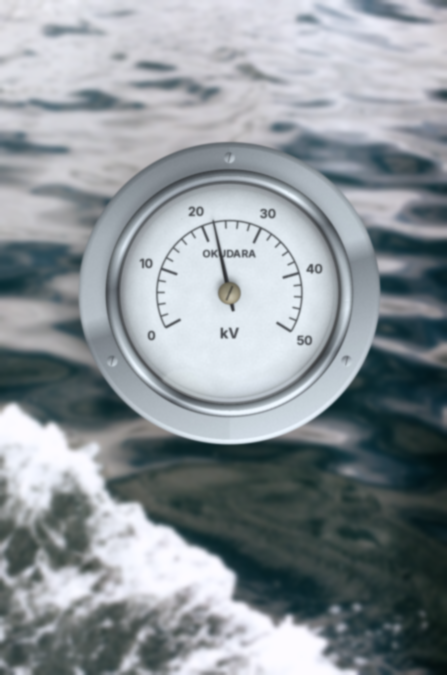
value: 22 (kV)
